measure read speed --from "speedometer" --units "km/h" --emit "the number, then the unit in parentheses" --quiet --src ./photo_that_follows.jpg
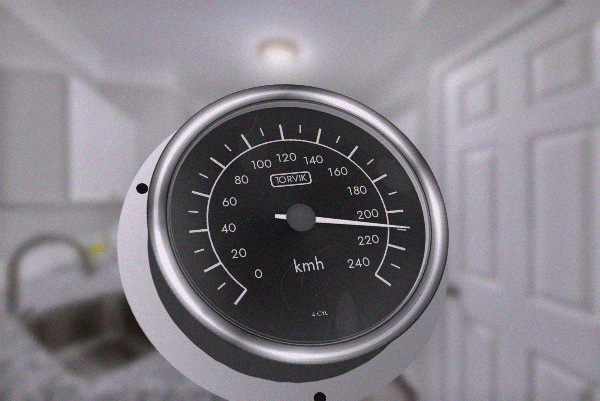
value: 210 (km/h)
